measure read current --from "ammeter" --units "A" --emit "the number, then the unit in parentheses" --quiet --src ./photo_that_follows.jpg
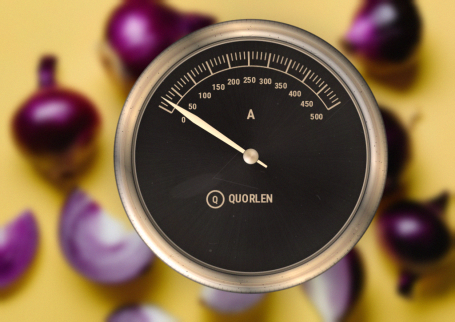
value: 20 (A)
